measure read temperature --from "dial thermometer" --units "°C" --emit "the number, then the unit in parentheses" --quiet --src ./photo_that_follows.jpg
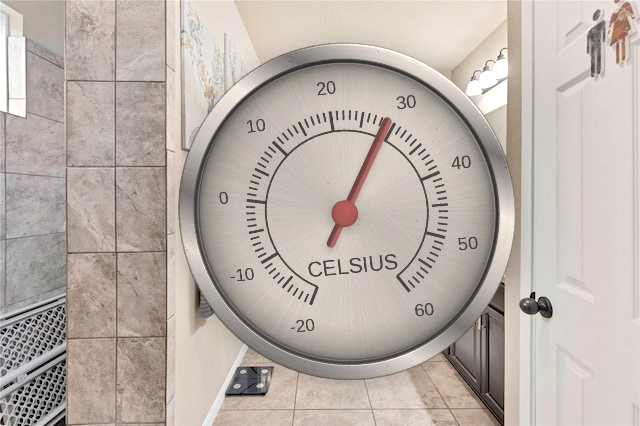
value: 29 (°C)
